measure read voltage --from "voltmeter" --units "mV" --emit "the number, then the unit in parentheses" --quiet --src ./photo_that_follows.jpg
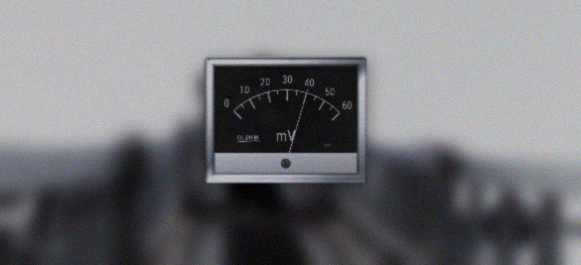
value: 40 (mV)
